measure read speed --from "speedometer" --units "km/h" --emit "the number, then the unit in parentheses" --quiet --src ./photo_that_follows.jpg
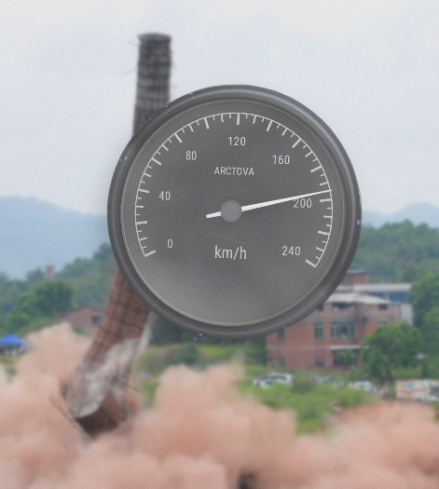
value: 195 (km/h)
